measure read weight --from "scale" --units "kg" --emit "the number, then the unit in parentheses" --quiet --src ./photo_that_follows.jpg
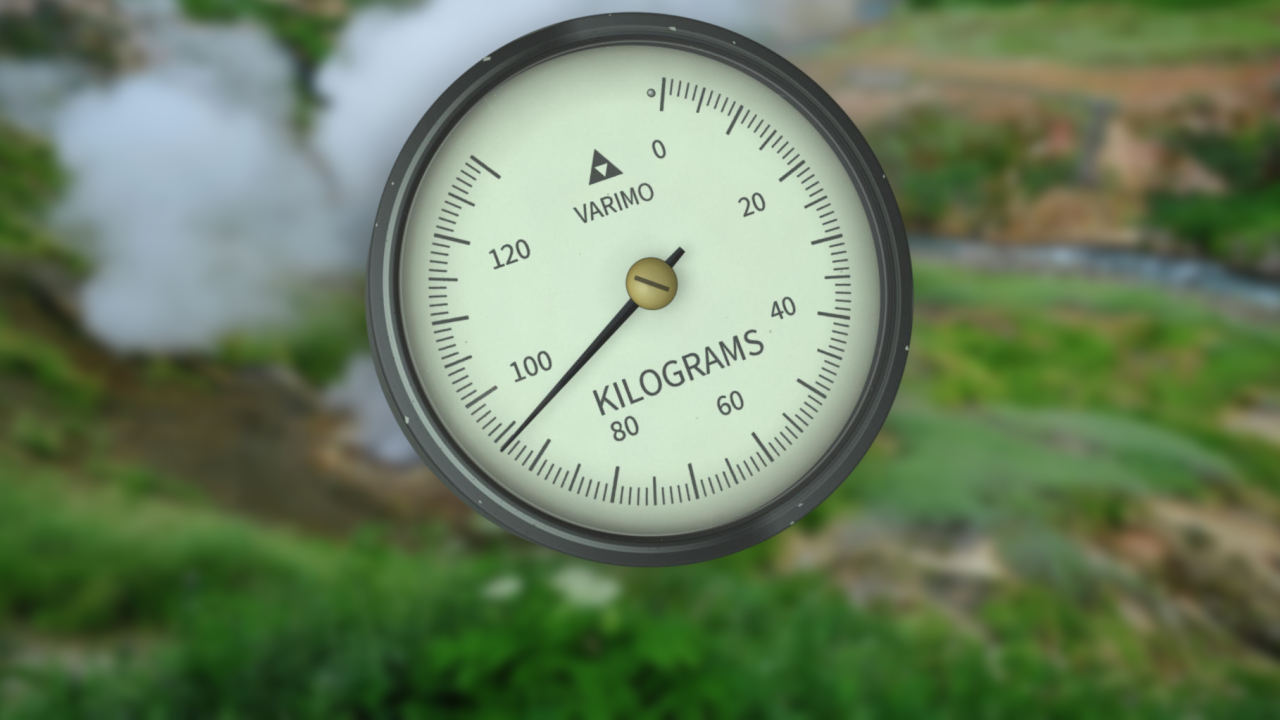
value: 94 (kg)
